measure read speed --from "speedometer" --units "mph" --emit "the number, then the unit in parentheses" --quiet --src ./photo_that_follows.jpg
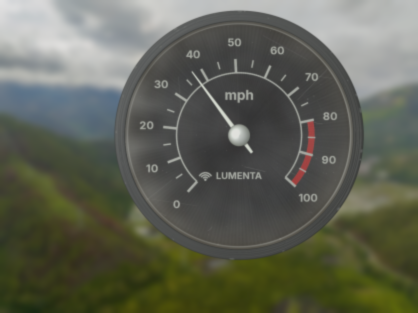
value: 37.5 (mph)
